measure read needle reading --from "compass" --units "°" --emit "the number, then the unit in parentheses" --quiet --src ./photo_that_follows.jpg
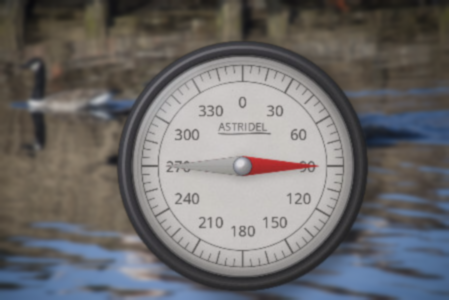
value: 90 (°)
